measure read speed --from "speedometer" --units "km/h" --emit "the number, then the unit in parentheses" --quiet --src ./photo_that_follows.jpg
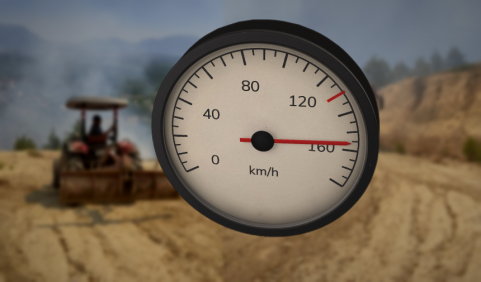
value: 155 (km/h)
